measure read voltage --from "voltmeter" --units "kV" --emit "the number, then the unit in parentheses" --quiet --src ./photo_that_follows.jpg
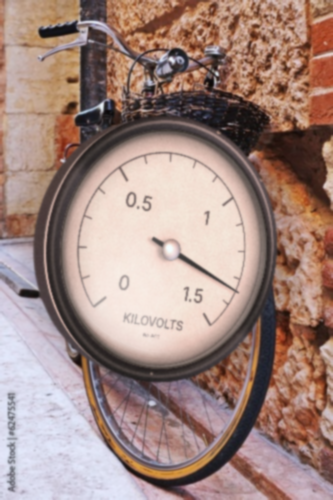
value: 1.35 (kV)
